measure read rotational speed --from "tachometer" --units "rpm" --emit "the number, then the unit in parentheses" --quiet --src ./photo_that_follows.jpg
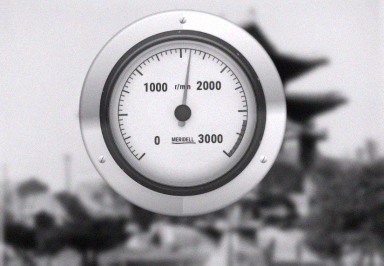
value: 1600 (rpm)
